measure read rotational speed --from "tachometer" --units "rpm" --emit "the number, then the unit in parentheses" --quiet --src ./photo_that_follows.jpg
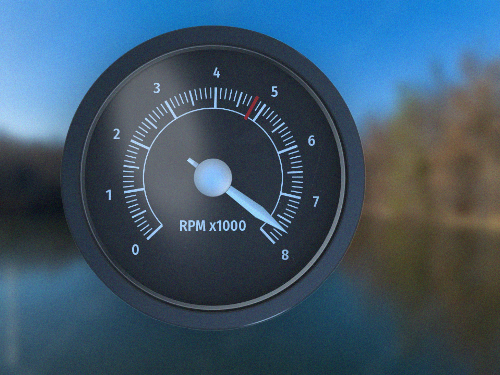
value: 7700 (rpm)
